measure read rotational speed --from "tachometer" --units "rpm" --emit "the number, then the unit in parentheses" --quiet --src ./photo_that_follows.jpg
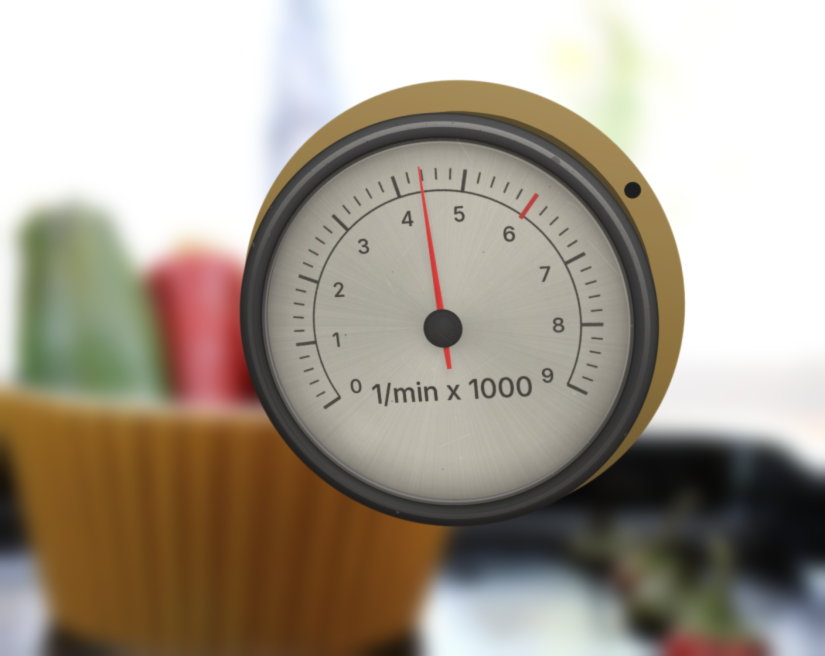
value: 4400 (rpm)
